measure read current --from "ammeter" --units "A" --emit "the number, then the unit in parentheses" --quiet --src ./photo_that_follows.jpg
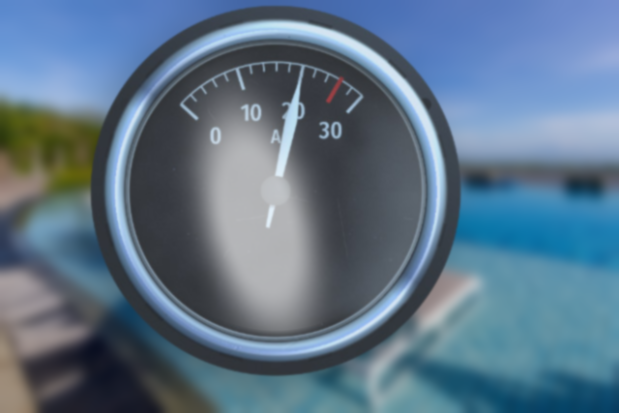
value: 20 (A)
